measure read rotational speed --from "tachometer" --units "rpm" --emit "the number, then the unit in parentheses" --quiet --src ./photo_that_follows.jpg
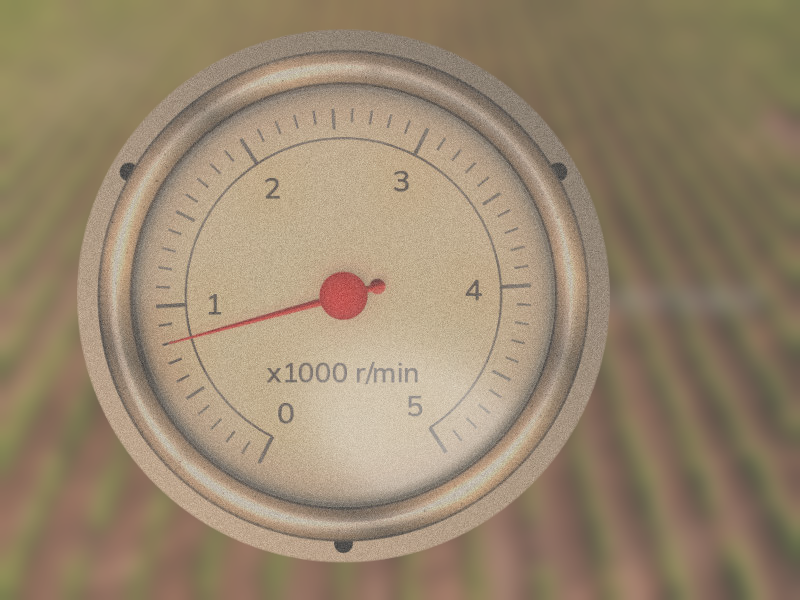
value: 800 (rpm)
